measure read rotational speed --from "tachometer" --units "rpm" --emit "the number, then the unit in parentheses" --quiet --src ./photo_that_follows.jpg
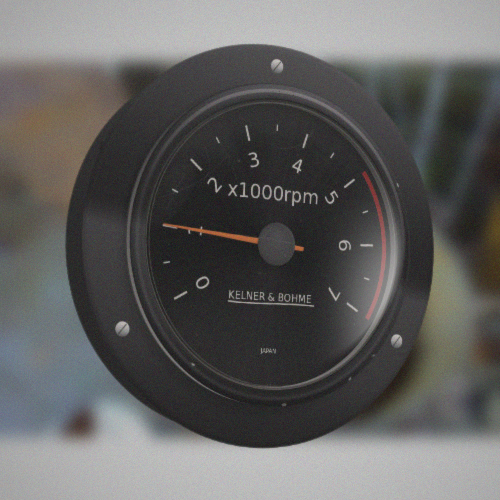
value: 1000 (rpm)
